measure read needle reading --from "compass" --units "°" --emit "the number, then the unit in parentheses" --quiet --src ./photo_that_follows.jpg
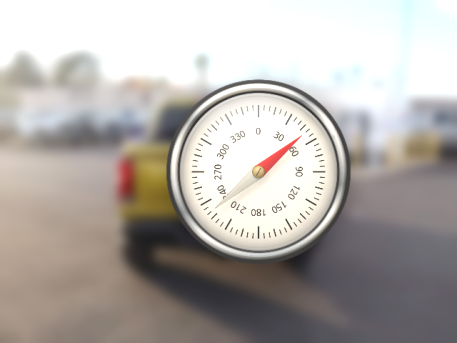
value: 50 (°)
